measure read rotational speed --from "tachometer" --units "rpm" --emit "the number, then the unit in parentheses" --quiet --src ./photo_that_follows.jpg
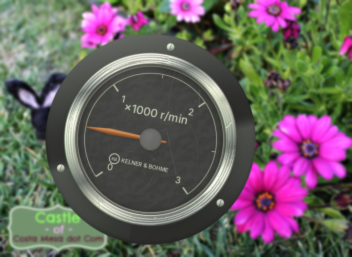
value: 500 (rpm)
